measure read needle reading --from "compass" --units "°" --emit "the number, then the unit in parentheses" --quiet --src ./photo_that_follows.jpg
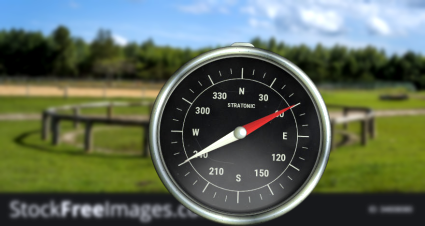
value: 60 (°)
